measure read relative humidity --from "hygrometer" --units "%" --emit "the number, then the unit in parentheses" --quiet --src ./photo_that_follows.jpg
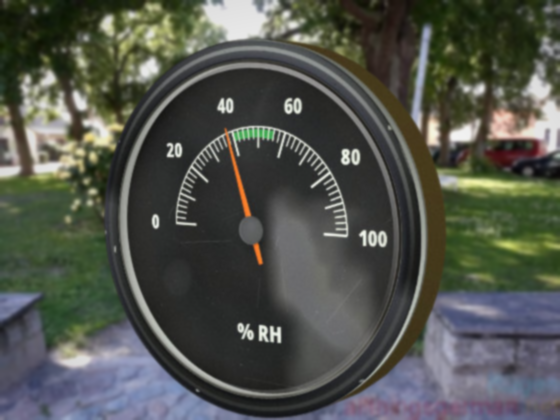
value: 40 (%)
